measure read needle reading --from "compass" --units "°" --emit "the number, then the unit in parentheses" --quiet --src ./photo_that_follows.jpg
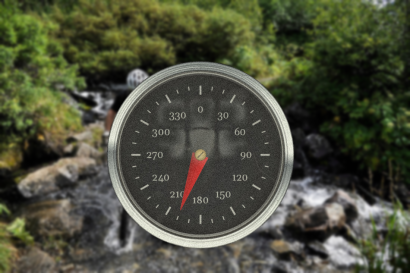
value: 200 (°)
